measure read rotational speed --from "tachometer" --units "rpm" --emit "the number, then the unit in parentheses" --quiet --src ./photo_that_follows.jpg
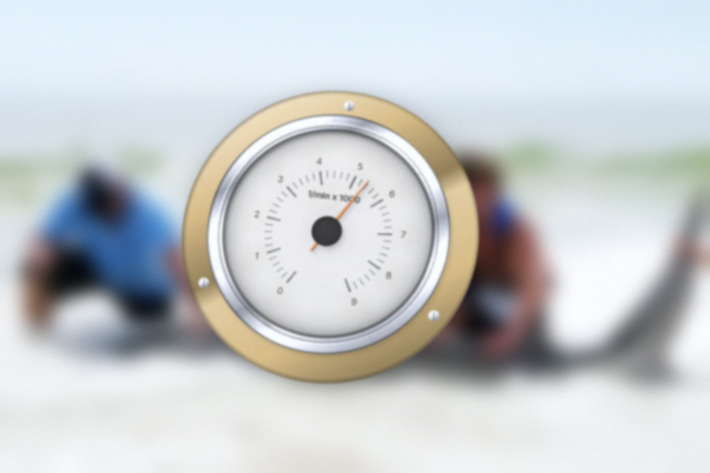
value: 5400 (rpm)
